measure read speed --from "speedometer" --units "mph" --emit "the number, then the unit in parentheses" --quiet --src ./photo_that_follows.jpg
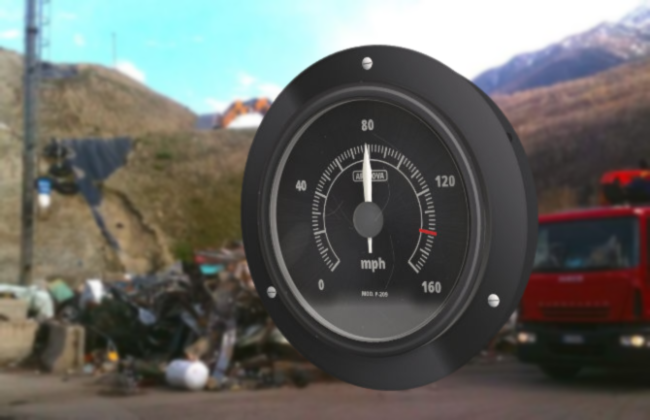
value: 80 (mph)
